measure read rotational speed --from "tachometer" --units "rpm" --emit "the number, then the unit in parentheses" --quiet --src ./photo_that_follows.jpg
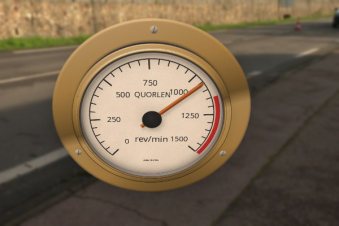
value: 1050 (rpm)
